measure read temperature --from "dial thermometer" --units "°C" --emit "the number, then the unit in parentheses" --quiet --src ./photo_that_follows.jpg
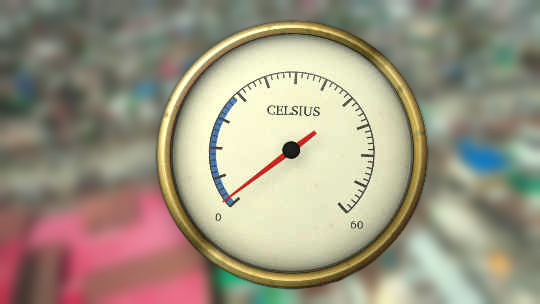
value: 1 (°C)
